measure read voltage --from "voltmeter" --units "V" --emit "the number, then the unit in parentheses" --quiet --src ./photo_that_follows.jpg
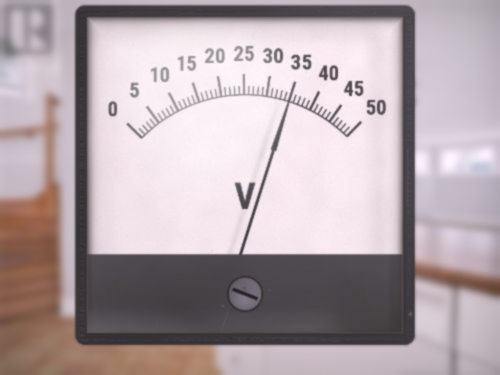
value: 35 (V)
